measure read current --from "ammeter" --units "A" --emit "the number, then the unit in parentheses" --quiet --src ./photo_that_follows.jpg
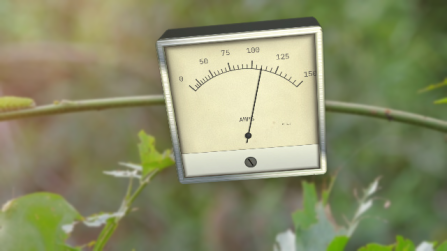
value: 110 (A)
